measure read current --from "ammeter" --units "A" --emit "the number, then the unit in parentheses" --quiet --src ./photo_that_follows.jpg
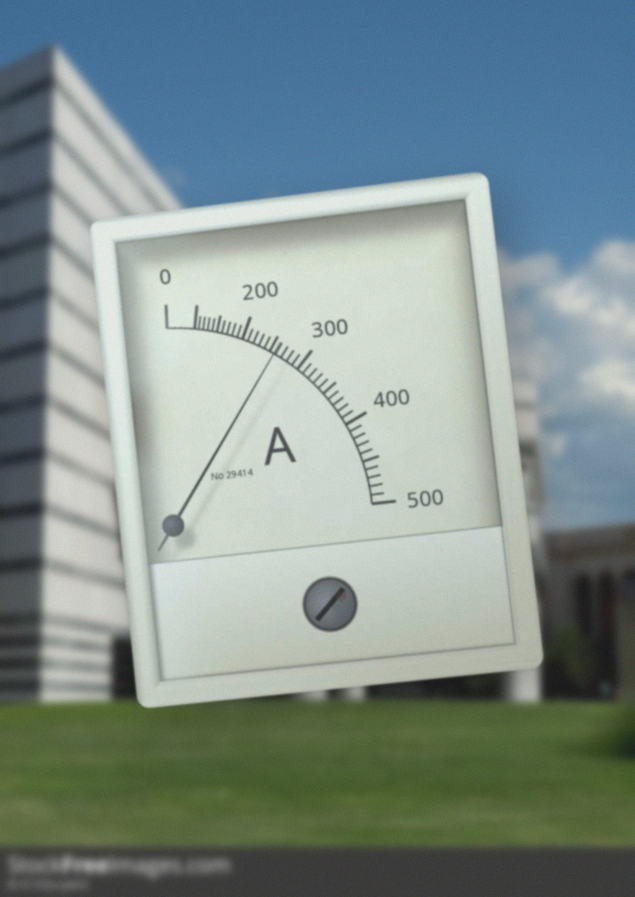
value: 260 (A)
